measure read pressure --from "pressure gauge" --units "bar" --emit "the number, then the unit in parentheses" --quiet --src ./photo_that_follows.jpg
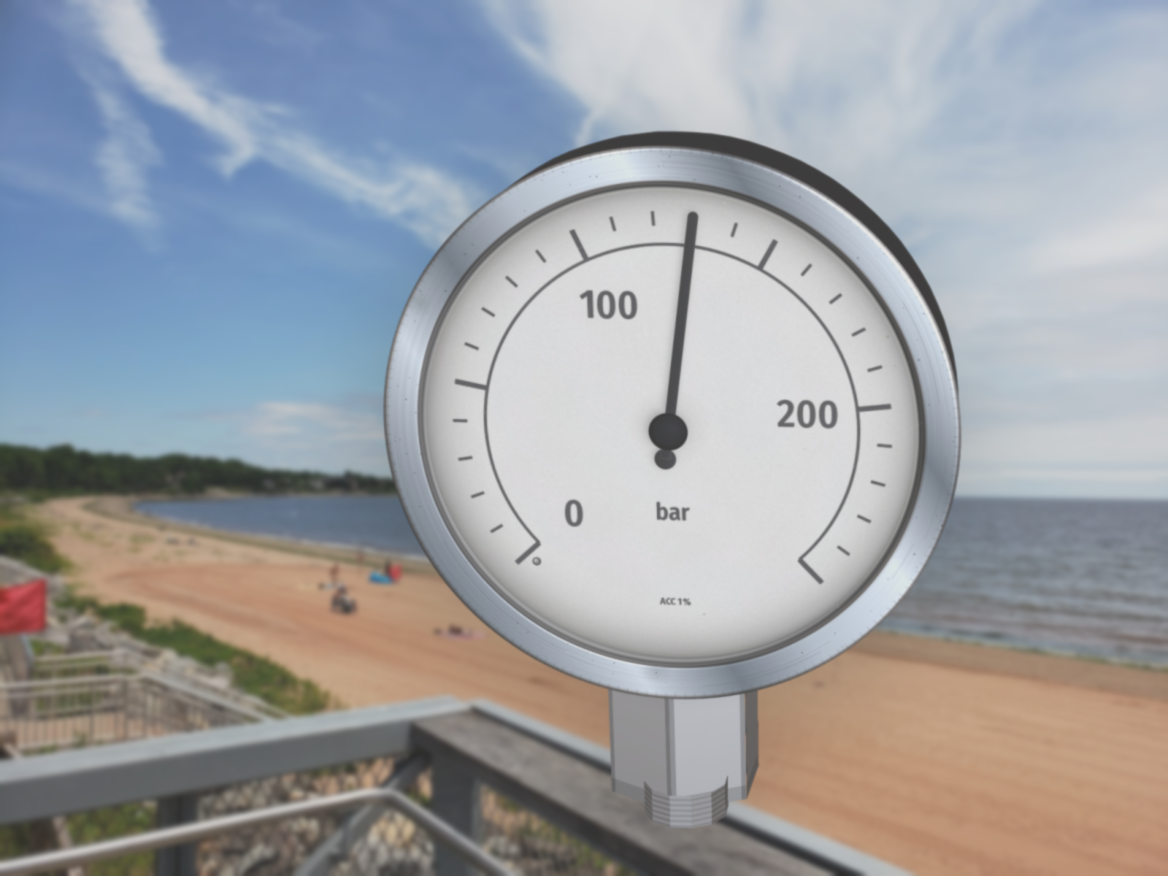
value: 130 (bar)
